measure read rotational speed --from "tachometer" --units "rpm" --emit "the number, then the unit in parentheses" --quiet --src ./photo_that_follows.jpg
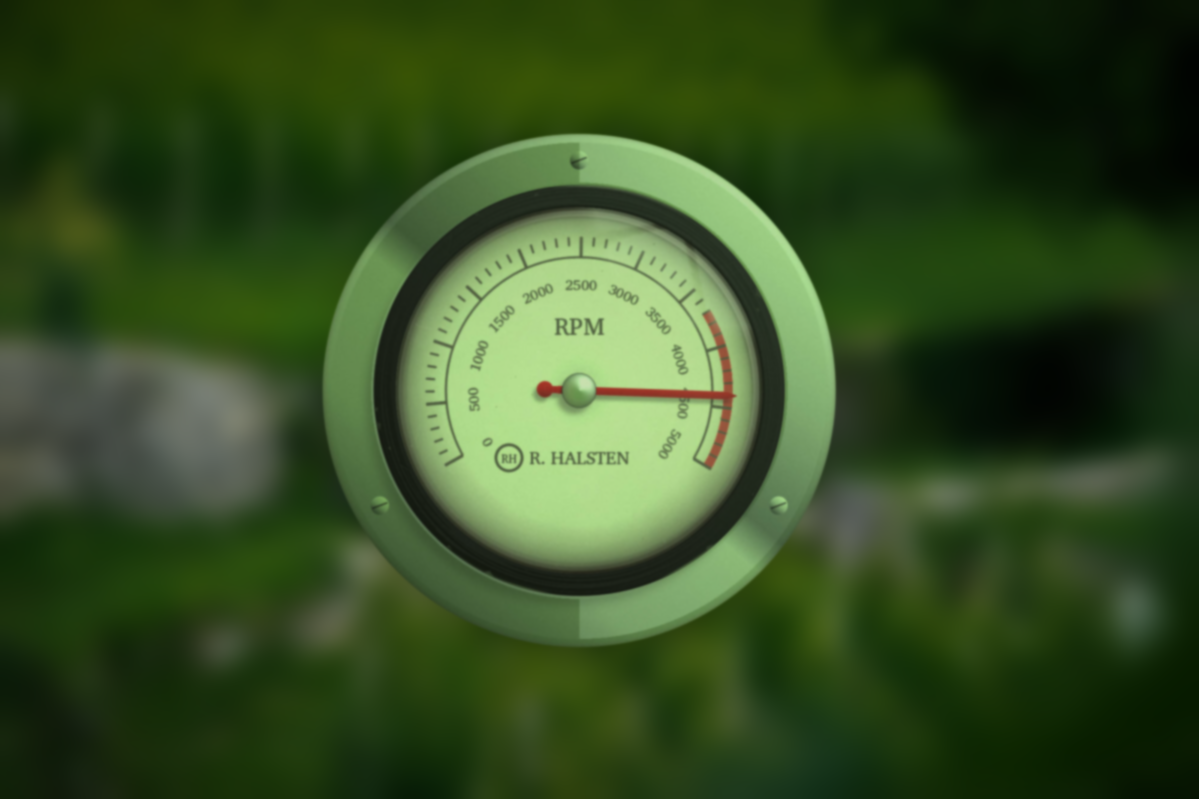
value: 4400 (rpm)
